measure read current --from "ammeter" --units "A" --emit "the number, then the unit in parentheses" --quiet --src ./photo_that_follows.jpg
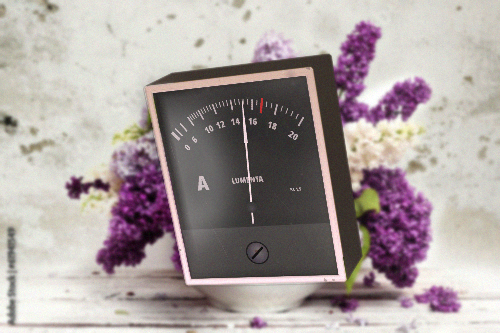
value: 15.2 (A)
